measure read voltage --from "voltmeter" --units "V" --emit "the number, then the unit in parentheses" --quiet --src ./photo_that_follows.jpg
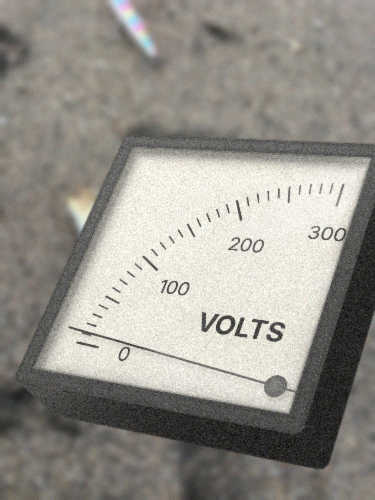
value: 10 (V)
